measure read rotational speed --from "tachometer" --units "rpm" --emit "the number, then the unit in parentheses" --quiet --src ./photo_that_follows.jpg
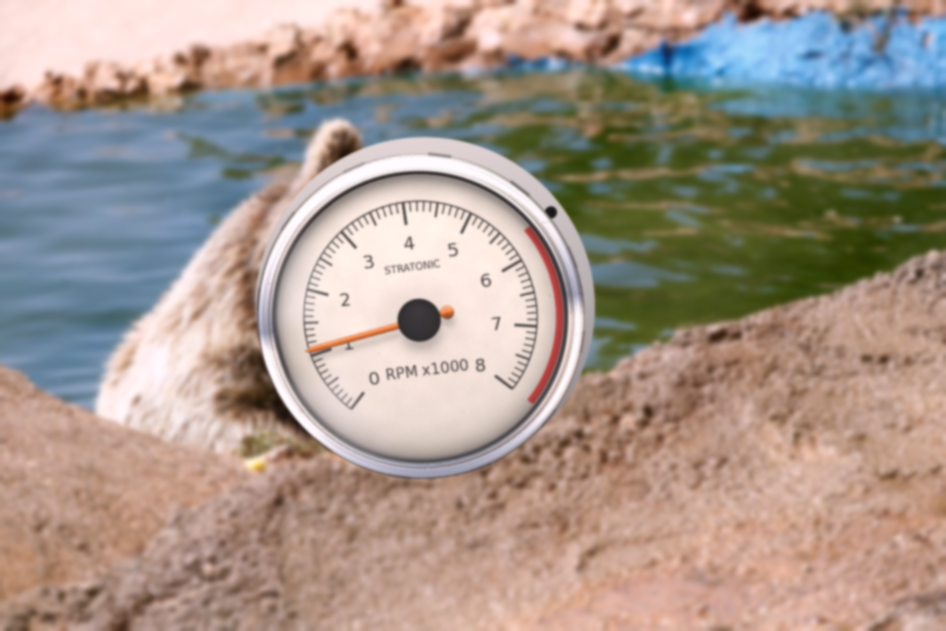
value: 1100 (rpm)
